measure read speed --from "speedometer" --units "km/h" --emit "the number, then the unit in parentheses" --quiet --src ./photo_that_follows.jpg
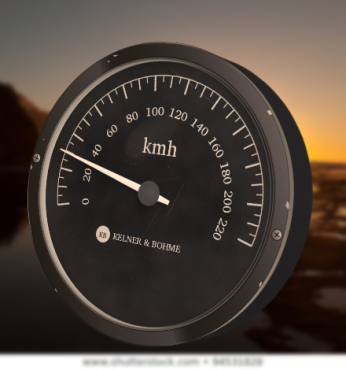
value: 30 (km/h)
